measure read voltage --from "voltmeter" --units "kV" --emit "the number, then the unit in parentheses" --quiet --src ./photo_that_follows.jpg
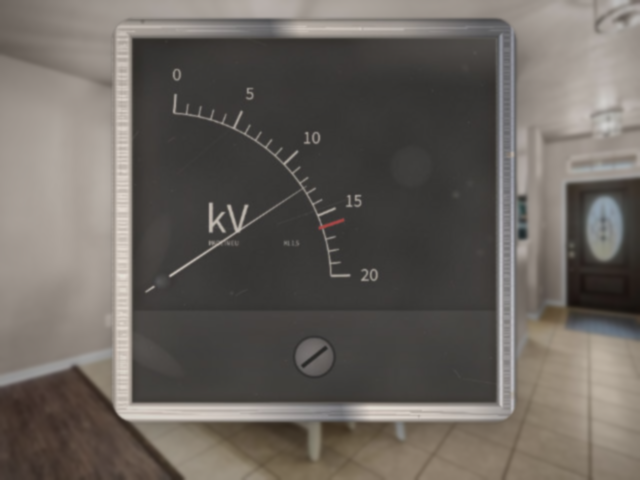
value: 12.5 (kV)
